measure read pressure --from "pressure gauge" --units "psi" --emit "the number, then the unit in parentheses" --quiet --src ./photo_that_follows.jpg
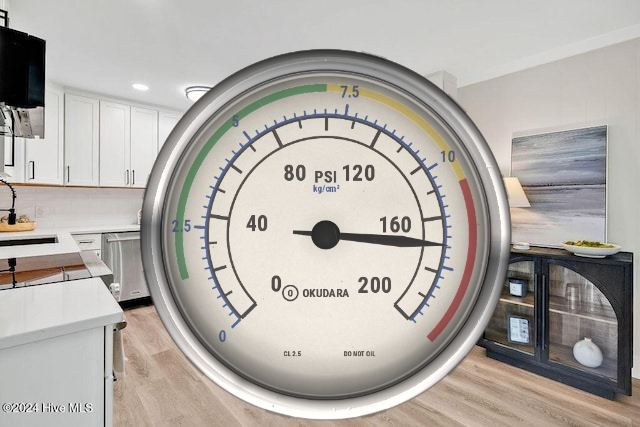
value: 170 (psi)
